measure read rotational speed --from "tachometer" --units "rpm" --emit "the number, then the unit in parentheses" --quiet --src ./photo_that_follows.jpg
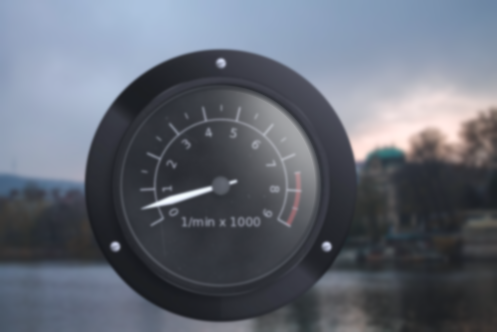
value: 500 (rpm)
